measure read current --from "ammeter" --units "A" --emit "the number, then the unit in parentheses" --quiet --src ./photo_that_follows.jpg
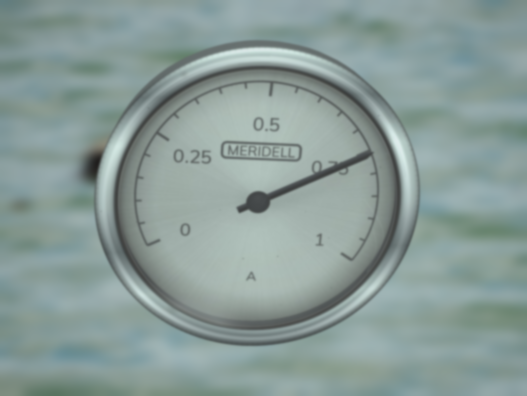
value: 0.75 (A)
